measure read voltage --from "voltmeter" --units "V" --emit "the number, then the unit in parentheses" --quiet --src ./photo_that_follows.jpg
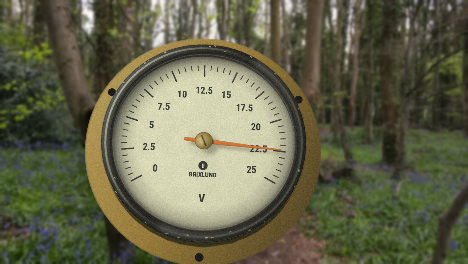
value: 22.5 (V)
